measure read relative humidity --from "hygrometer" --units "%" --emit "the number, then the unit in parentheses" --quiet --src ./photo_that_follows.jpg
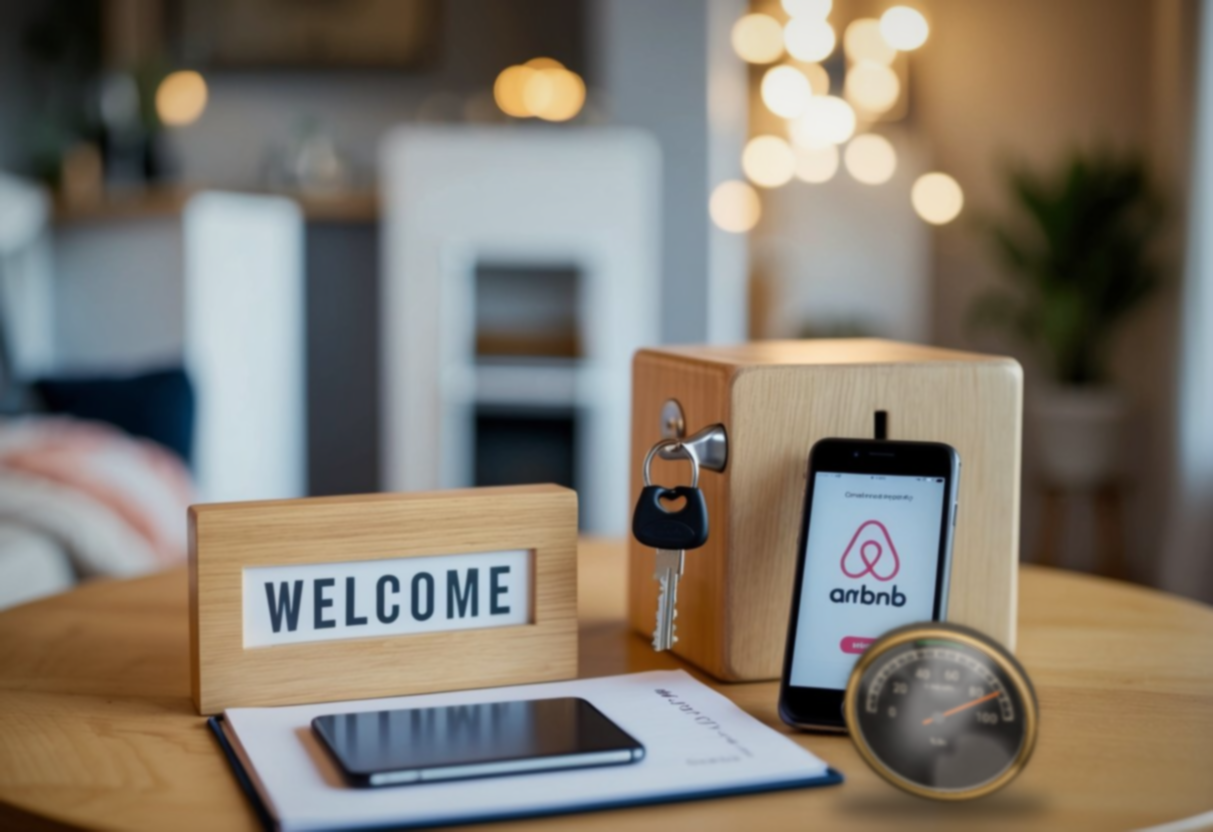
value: 85 (%)
